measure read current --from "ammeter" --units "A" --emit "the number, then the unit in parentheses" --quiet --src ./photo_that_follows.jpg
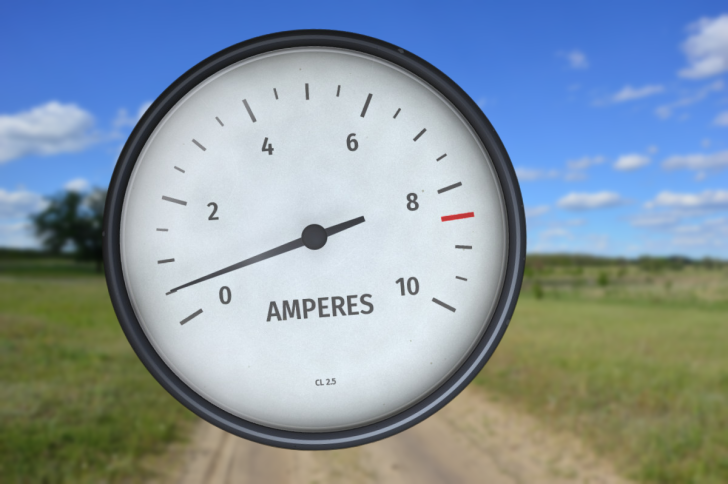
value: 0.5 (A)
